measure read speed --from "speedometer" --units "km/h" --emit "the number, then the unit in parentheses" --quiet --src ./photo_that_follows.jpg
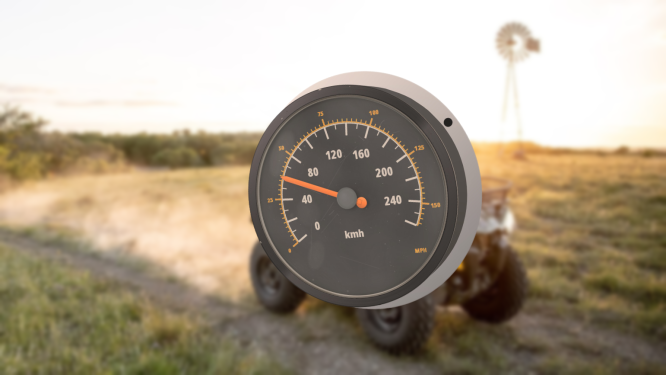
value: 60 (km/h)
